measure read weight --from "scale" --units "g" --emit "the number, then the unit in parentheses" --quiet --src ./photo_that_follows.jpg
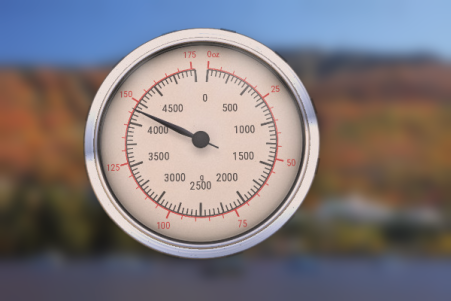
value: 4150 (g)
